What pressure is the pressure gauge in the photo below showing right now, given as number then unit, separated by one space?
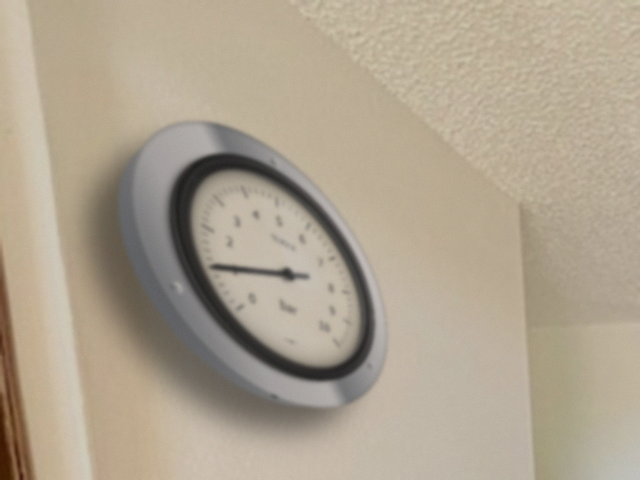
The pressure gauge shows 1 bar
